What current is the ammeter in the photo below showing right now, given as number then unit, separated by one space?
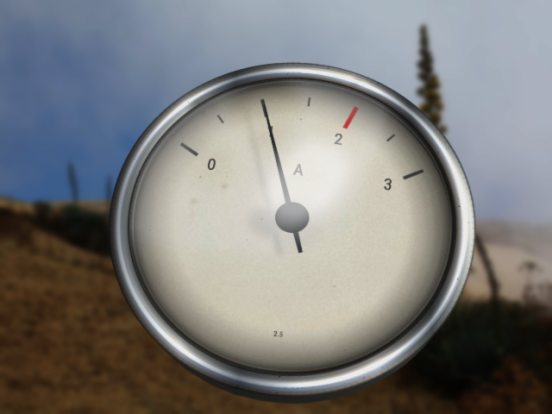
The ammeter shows 1 A
